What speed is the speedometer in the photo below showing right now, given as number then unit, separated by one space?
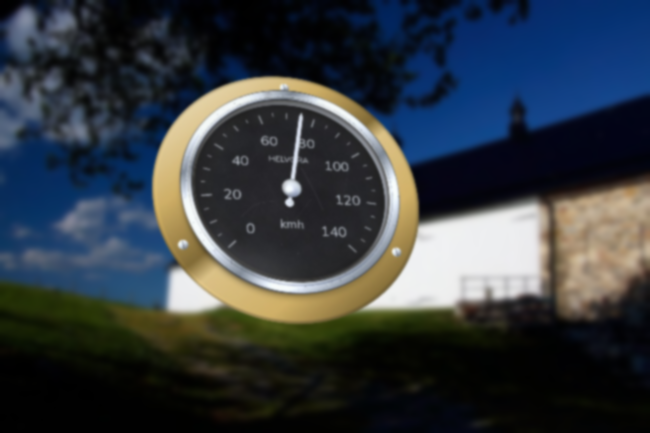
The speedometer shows 75 km/h
